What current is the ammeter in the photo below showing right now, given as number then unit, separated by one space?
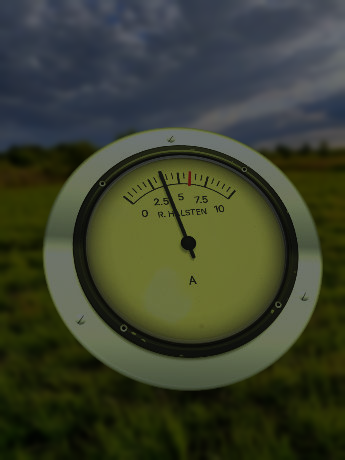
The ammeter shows 3.5 A
